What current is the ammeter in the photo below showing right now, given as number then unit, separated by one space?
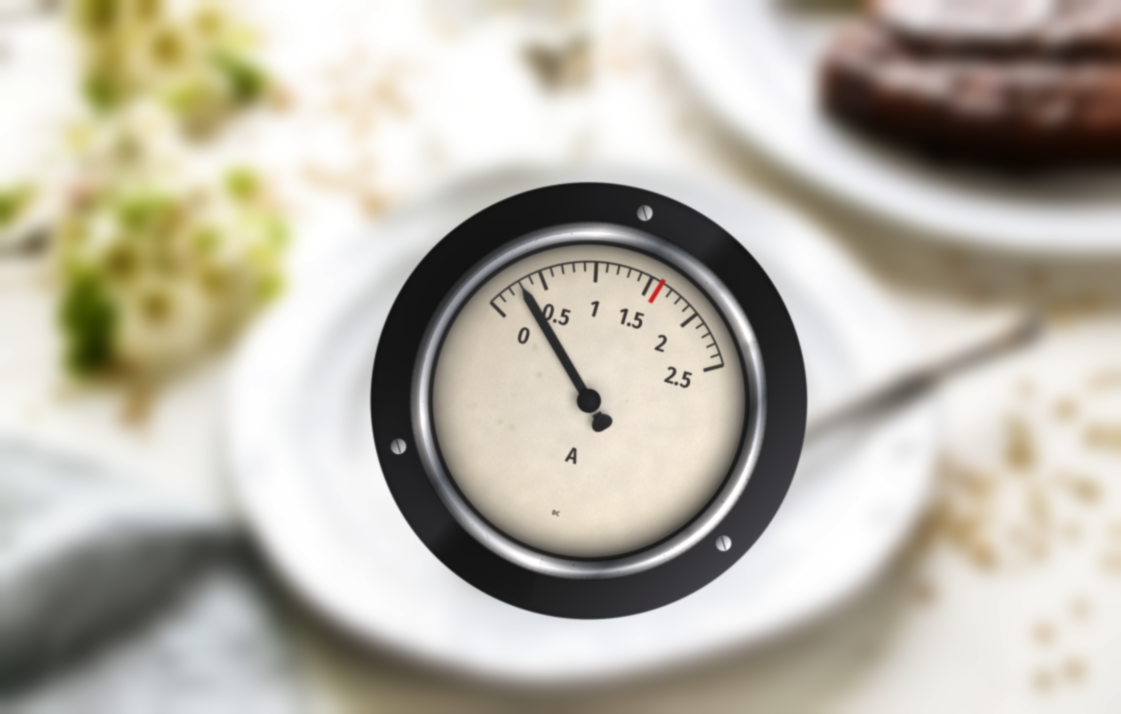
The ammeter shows 0.3 A
